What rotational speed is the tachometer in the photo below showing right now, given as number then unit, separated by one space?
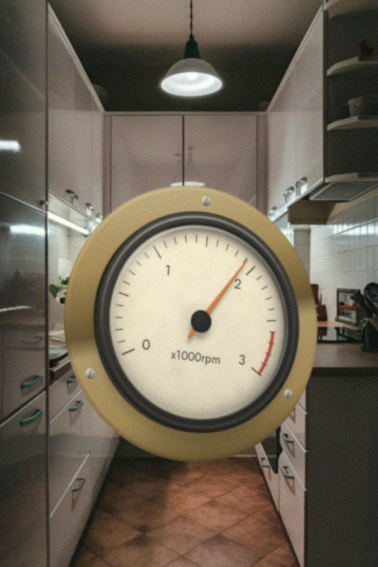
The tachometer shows 1900 rpm
